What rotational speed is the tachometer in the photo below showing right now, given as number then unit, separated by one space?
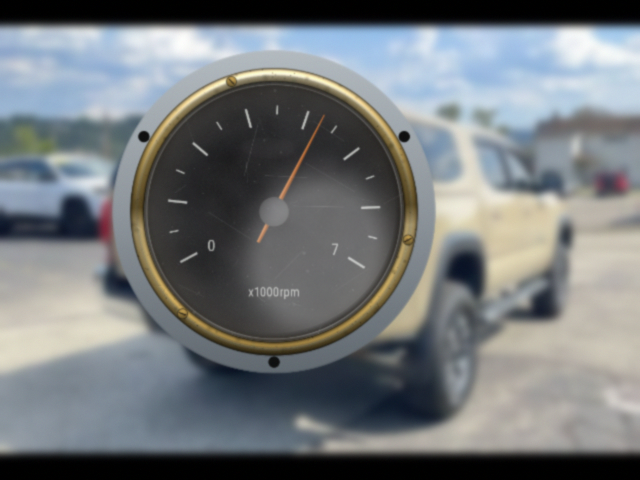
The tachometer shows 4250 rpm
